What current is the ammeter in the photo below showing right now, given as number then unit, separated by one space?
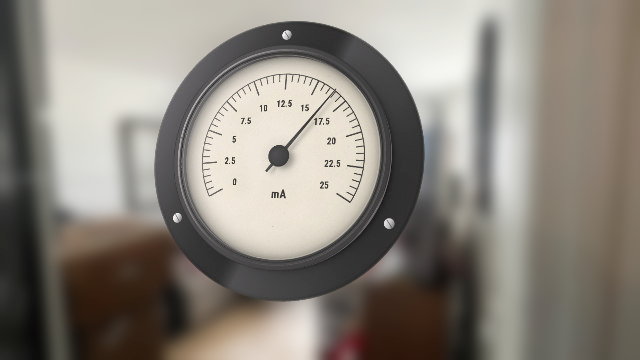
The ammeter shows 16.5 mA
